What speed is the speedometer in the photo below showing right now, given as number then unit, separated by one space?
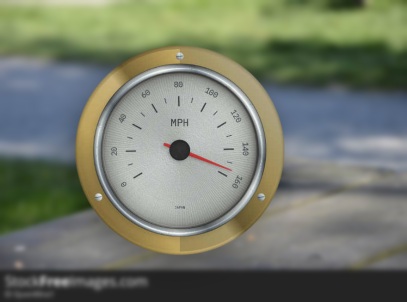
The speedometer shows 155 mph
